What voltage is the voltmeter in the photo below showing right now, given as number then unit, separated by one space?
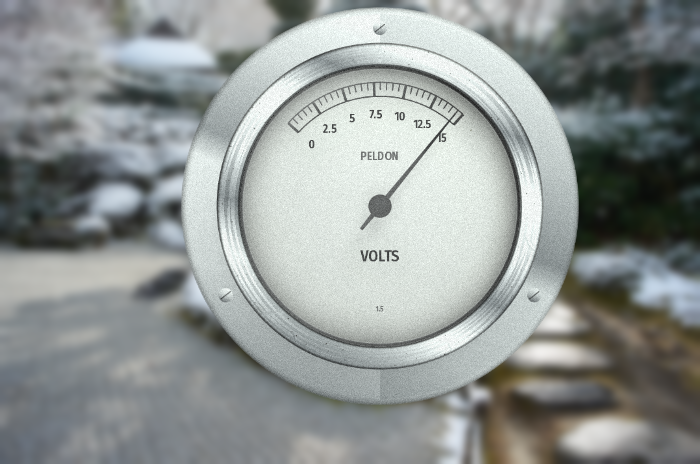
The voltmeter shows 14.5 V
